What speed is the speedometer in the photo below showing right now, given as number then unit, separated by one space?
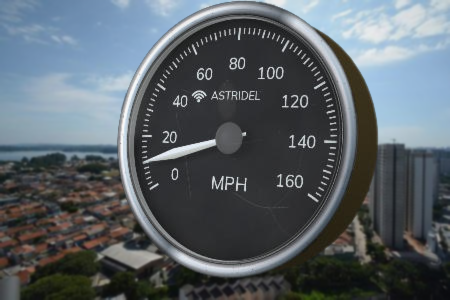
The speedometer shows 10 mph
